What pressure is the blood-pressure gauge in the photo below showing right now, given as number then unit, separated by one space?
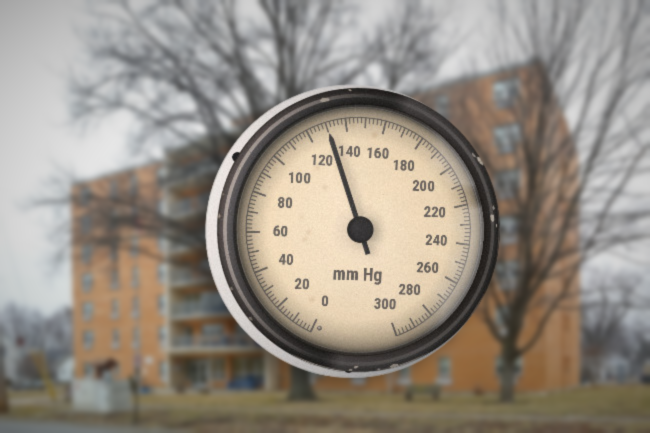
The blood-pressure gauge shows 130 mmHg
